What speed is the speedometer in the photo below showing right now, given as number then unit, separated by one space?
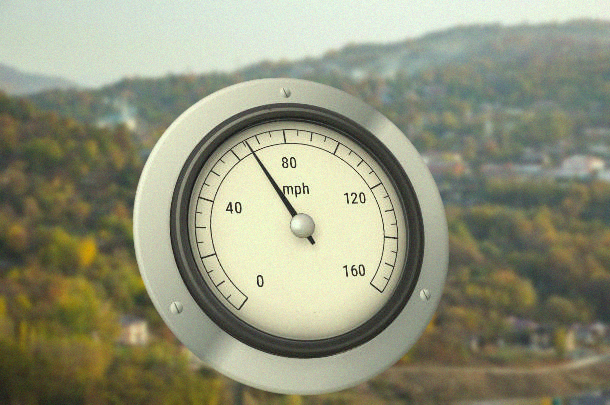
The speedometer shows 65 mph
